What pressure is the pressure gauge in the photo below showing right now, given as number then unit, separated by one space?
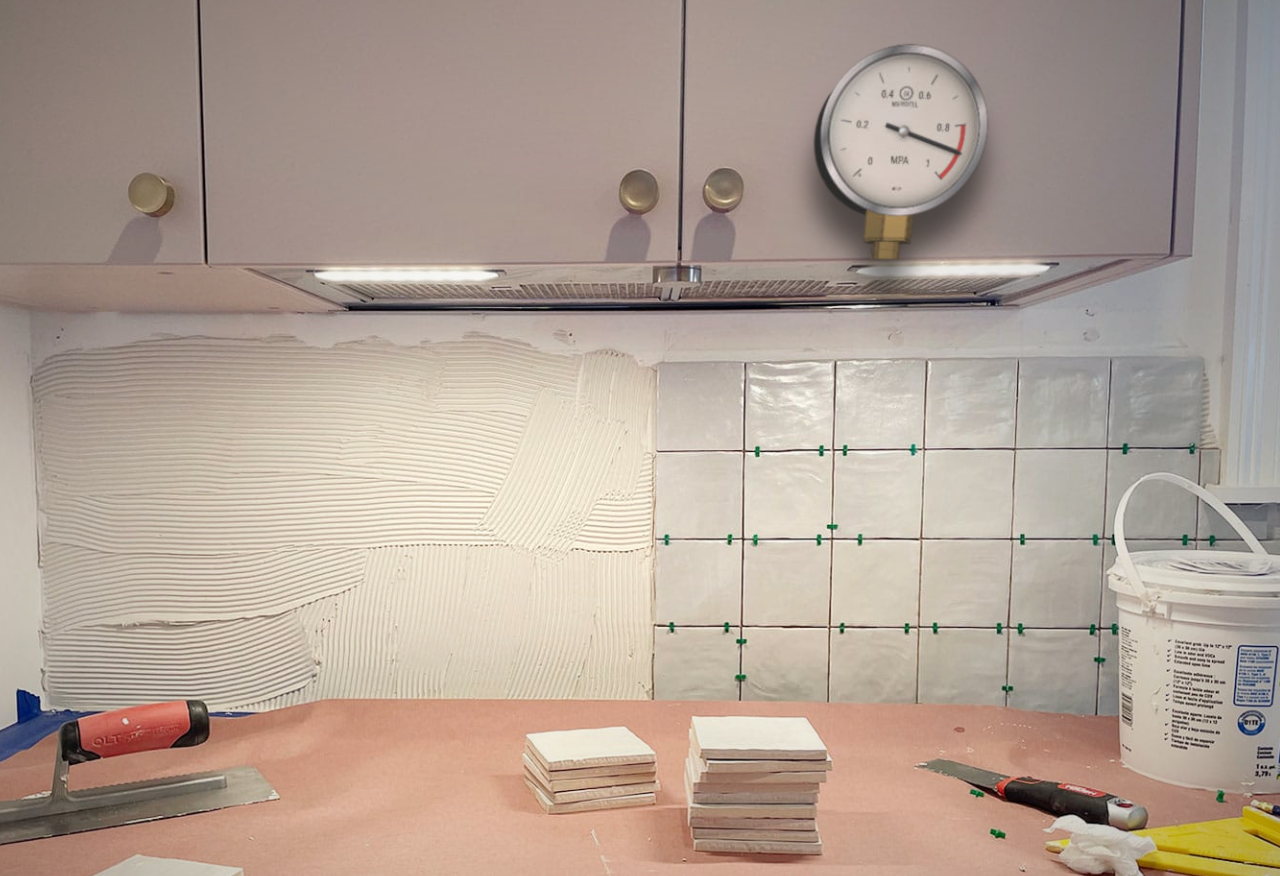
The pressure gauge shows 0.9 MPa
